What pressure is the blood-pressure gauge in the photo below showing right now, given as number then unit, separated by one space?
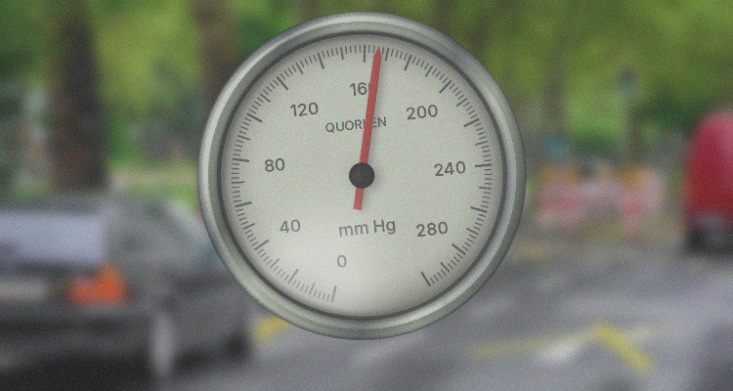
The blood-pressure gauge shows 166 mmHg
